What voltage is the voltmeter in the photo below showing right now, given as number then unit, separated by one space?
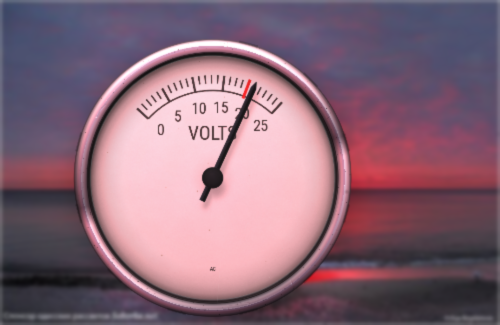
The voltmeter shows 20 V
